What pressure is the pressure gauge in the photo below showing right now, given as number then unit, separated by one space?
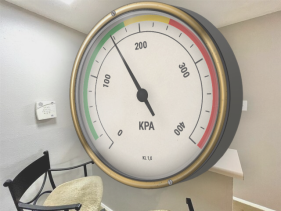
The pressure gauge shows 160 kPa
